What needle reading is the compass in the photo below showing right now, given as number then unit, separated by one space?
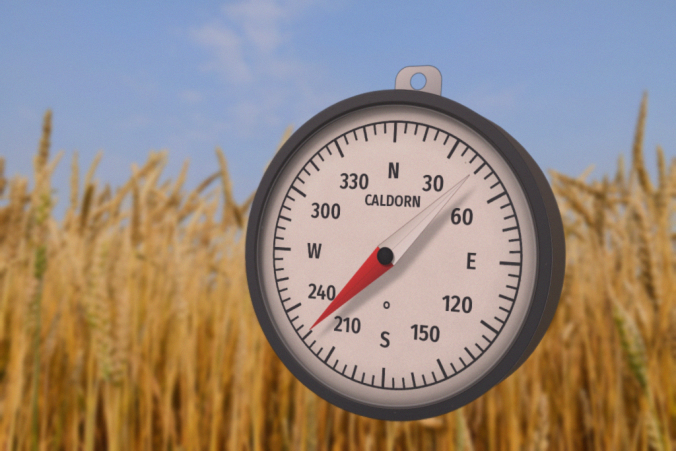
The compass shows 225 °
